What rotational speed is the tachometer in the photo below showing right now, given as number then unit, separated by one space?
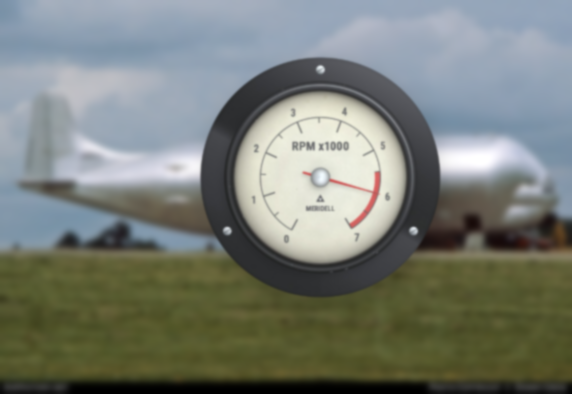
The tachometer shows 6000 rpm
